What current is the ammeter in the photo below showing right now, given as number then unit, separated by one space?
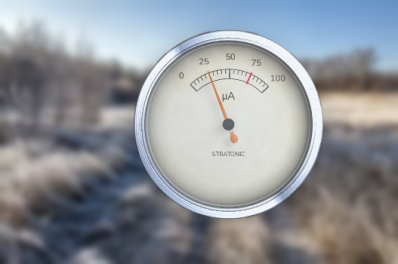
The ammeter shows 25 µA
